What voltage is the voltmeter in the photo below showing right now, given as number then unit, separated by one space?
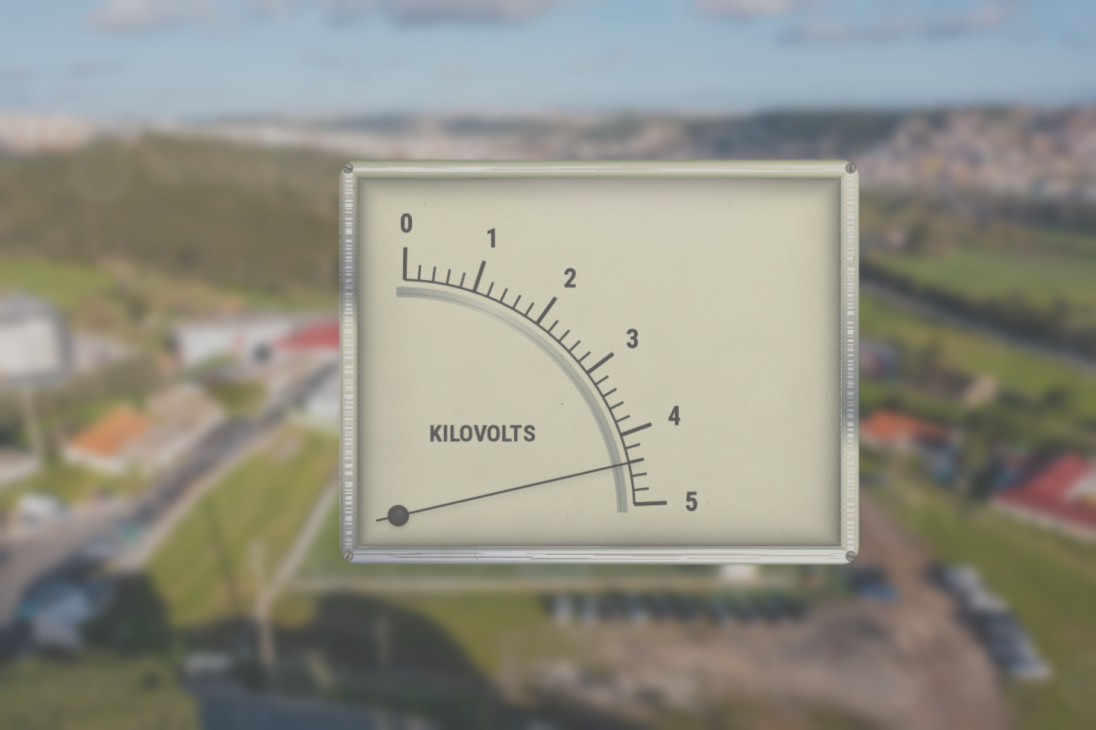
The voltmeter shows 4.4 kV
